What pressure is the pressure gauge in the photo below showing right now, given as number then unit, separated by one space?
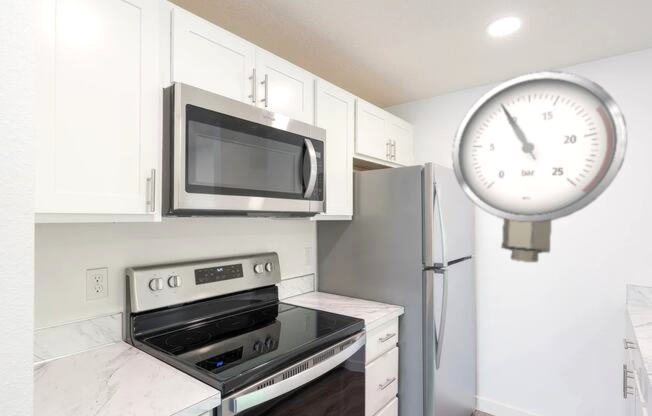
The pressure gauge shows 10 bar
